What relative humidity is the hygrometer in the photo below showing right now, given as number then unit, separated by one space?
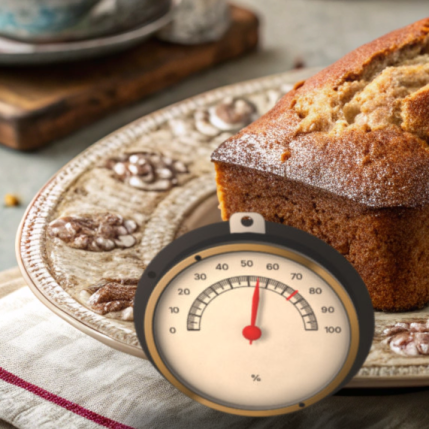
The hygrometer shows 55 %
